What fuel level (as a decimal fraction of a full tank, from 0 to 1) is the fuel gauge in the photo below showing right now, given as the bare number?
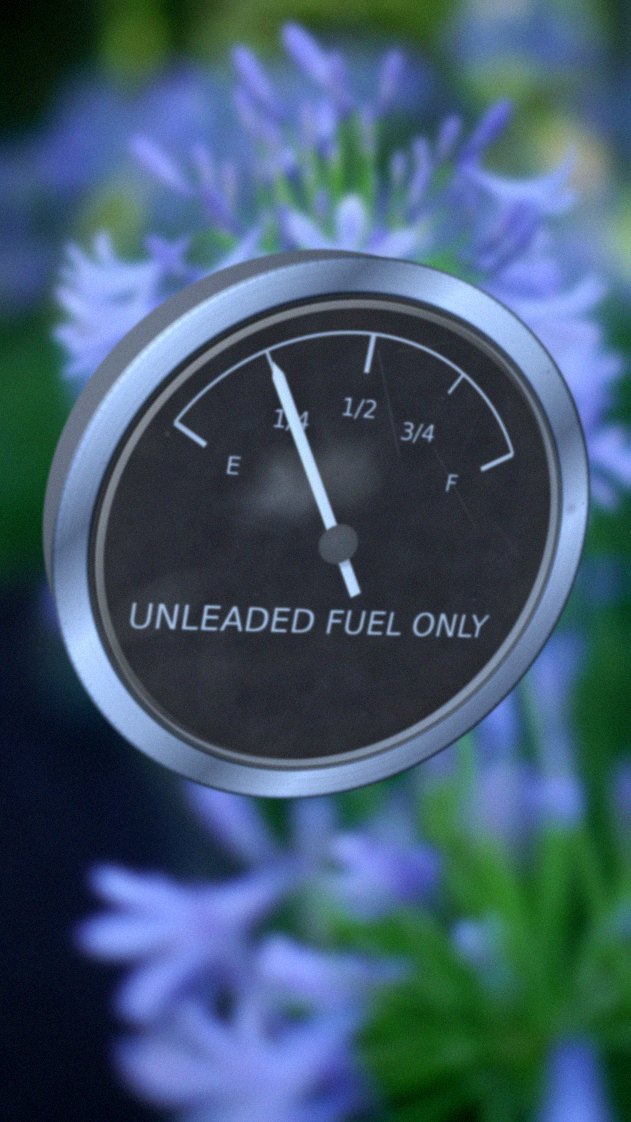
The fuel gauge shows 0.25
